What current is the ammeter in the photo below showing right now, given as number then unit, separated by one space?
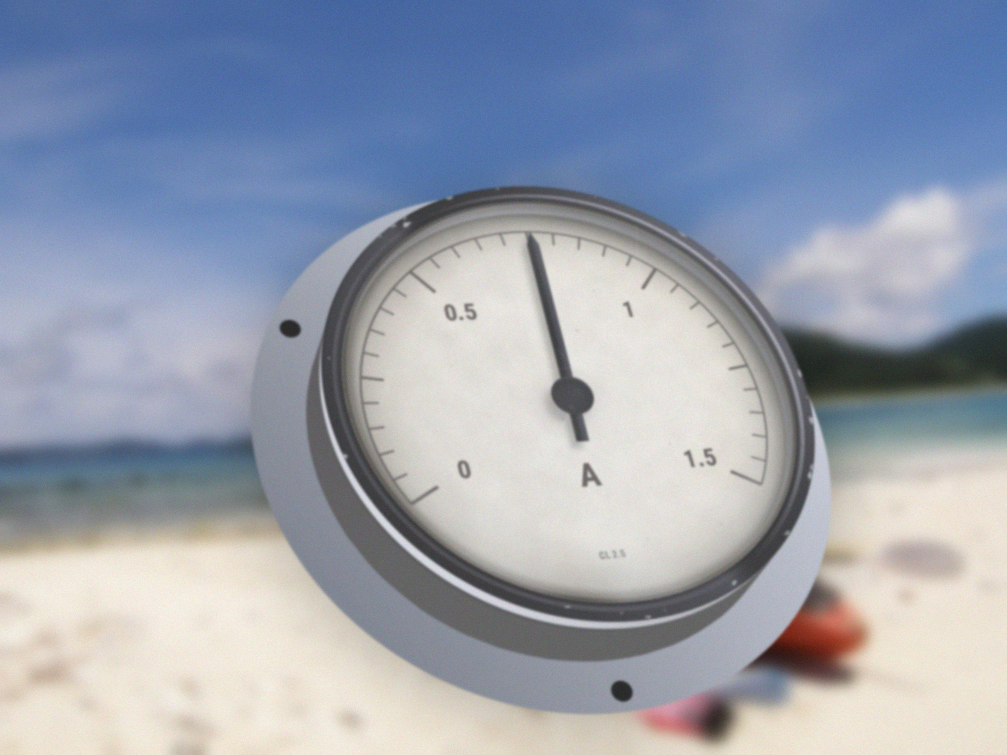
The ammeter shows 0.75 A
